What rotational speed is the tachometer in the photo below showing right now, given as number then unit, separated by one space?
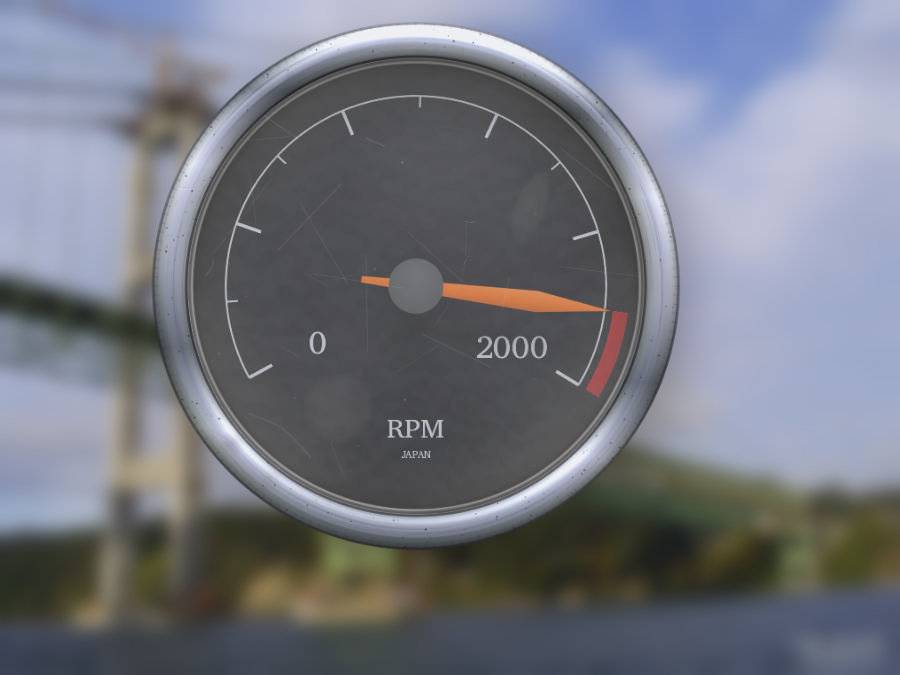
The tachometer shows 1800 rpm
